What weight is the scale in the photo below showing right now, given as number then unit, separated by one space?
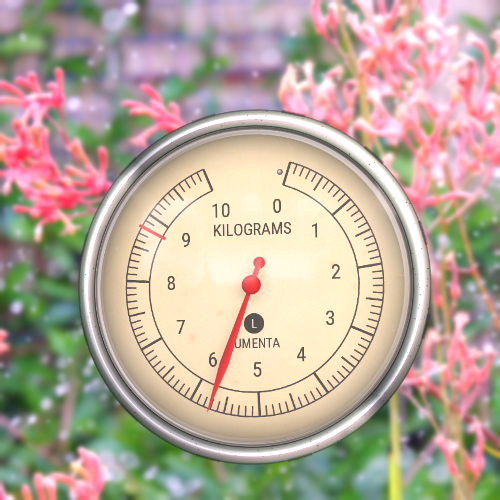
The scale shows 5.7 kg
